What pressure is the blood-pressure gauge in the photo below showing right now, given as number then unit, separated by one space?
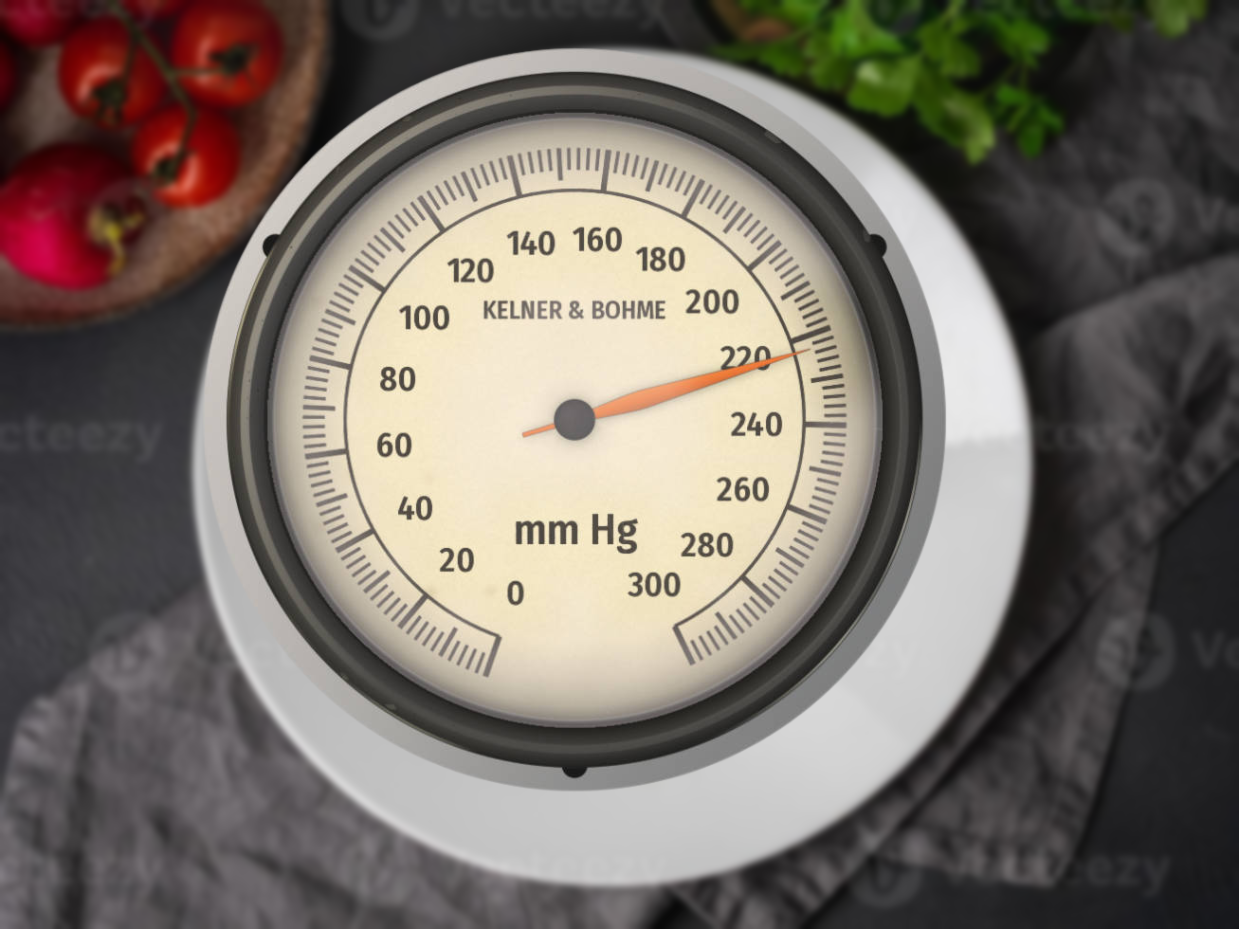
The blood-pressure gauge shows 223 mmHg
